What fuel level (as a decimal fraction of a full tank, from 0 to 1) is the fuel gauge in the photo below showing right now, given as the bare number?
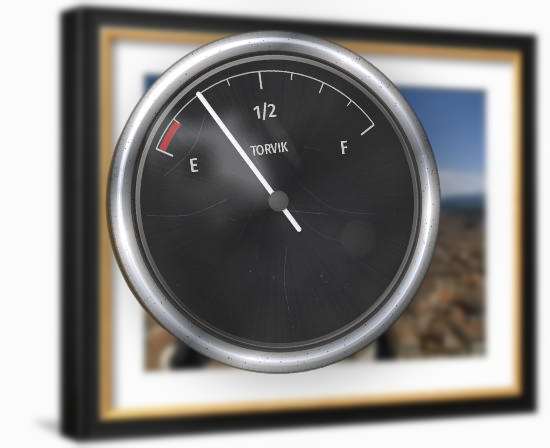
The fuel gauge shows 0.25
